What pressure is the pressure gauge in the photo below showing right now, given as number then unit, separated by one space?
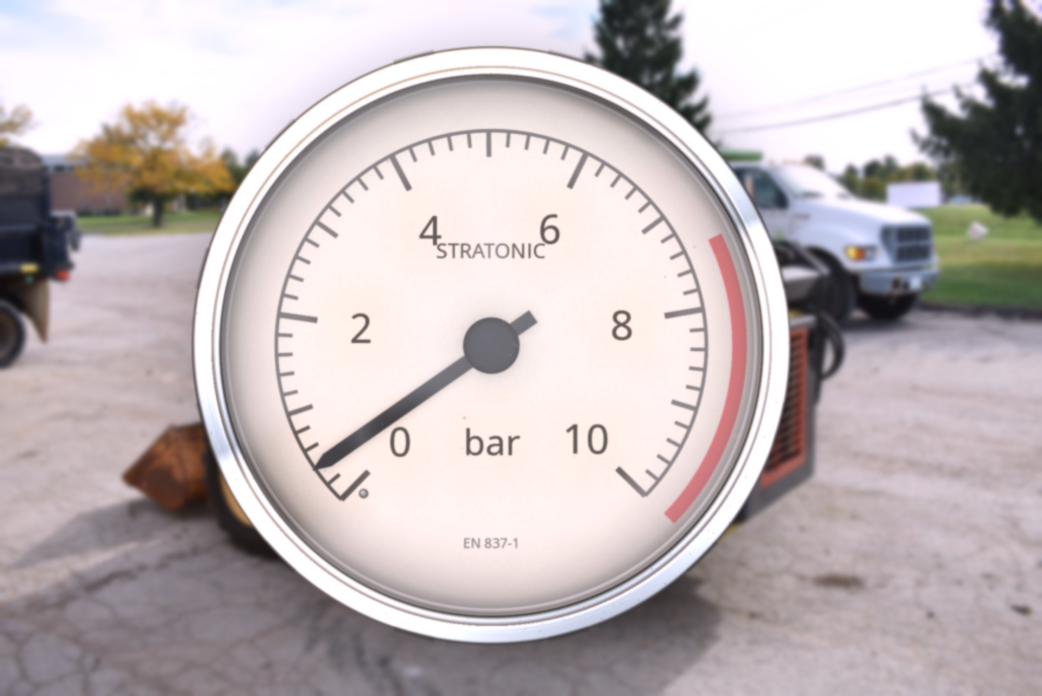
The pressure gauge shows 0.4 bar
